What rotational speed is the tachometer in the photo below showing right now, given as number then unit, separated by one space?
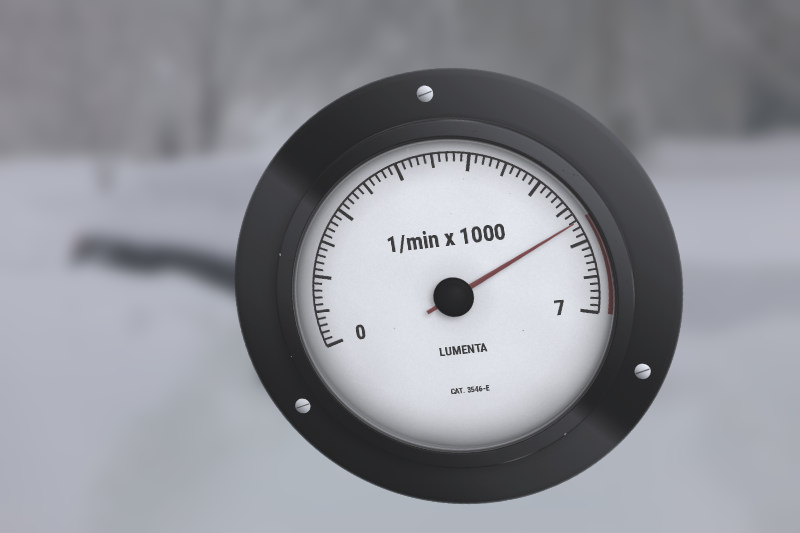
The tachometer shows 5700 rpm
